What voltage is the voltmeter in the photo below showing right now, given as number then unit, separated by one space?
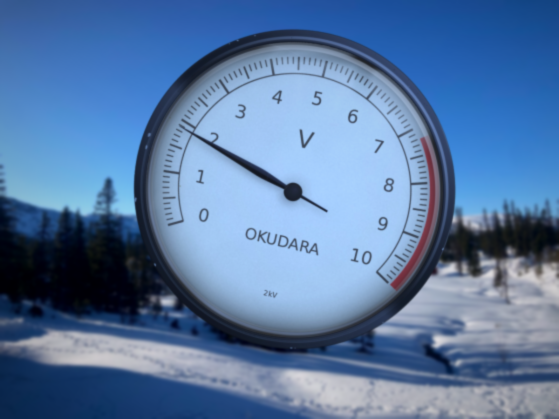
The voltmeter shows 1.9 V
